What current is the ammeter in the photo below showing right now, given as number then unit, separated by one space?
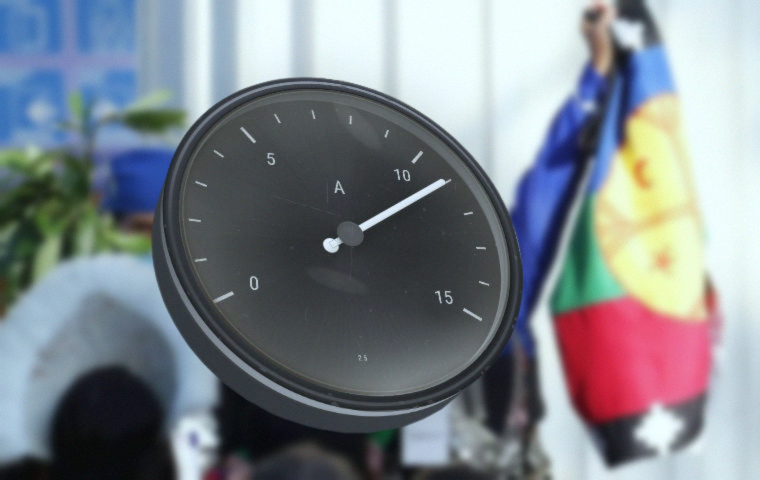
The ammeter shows 11 A
